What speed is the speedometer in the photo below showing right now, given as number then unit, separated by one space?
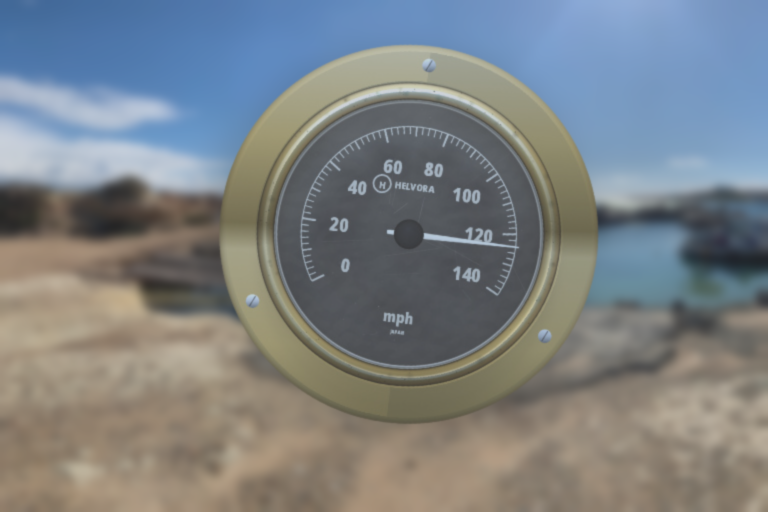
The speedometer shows 124 mph
